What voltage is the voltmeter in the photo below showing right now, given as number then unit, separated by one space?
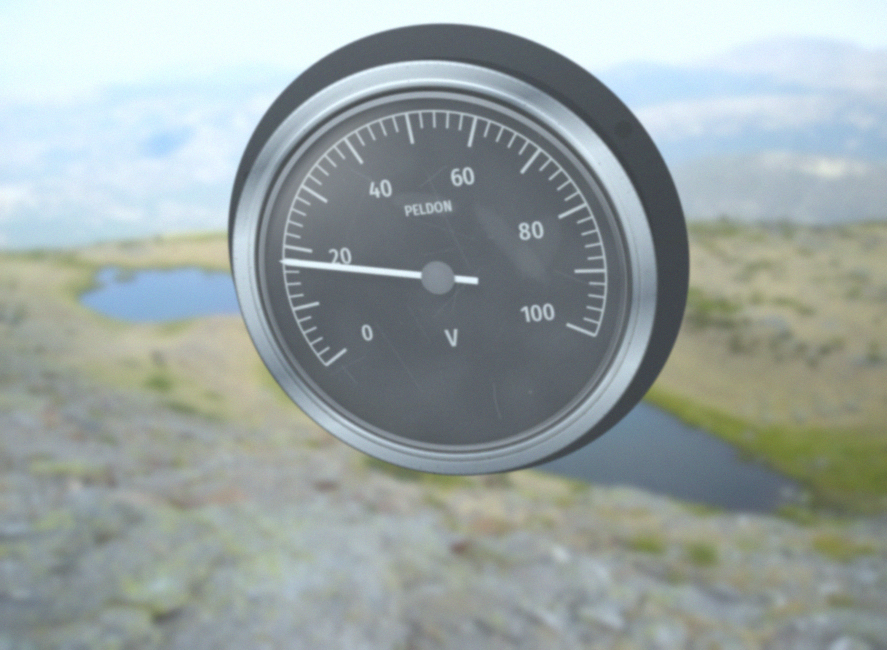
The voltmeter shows 18 V
